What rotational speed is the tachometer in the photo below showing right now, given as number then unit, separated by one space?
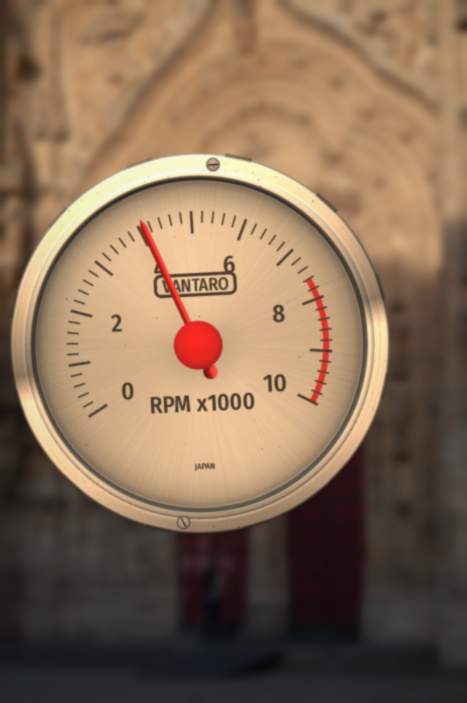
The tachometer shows 4100 rpm
